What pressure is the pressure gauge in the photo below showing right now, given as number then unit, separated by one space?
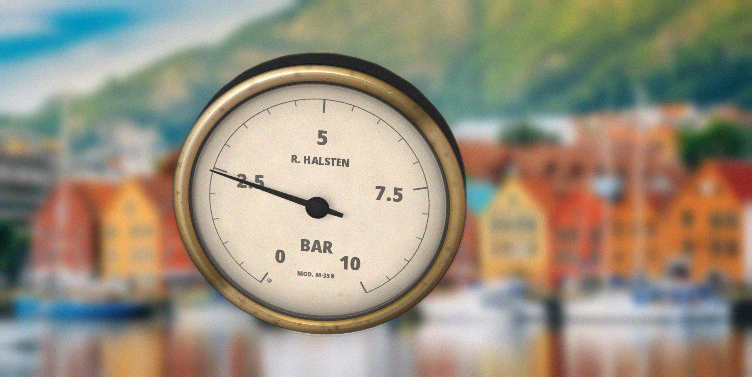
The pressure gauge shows 2.5 bar
